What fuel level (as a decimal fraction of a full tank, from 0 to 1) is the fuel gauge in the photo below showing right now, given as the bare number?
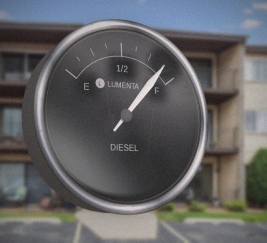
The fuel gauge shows 0.875
